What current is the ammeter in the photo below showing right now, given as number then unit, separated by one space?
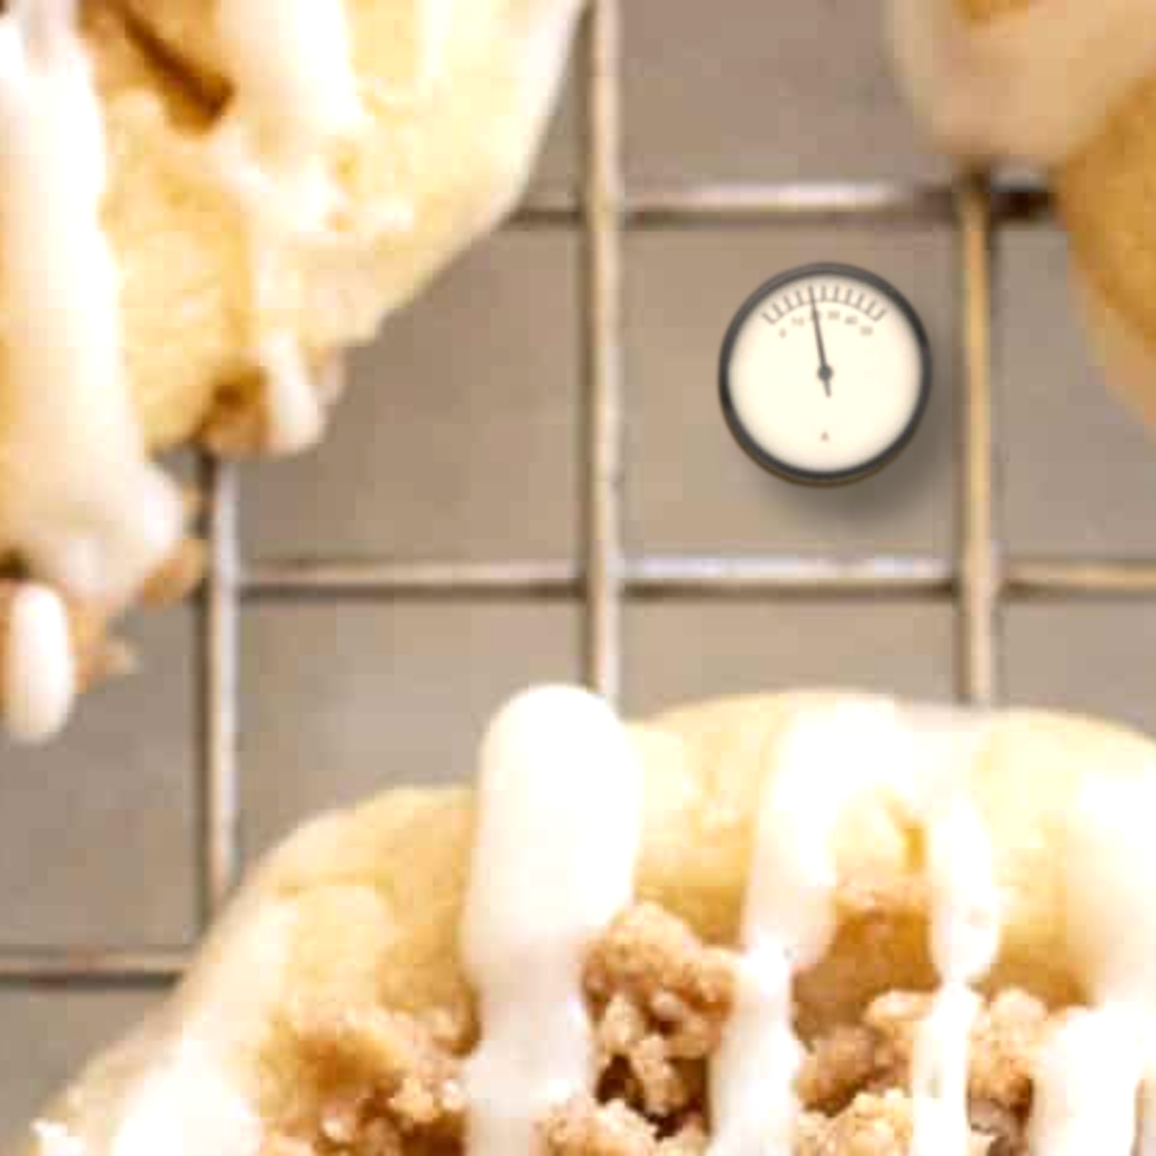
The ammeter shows 20 A
